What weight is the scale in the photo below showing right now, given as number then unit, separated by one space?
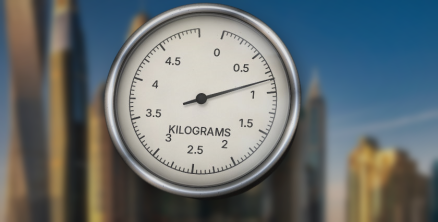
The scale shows 0.85 kg
